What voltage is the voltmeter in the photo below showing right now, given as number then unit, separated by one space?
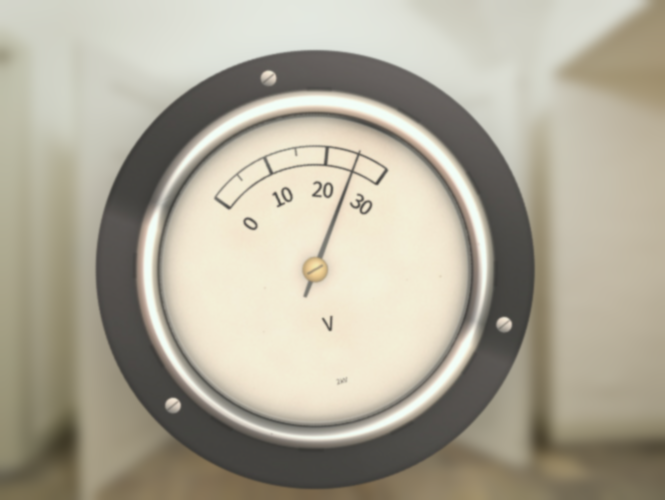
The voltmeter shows 25 V
